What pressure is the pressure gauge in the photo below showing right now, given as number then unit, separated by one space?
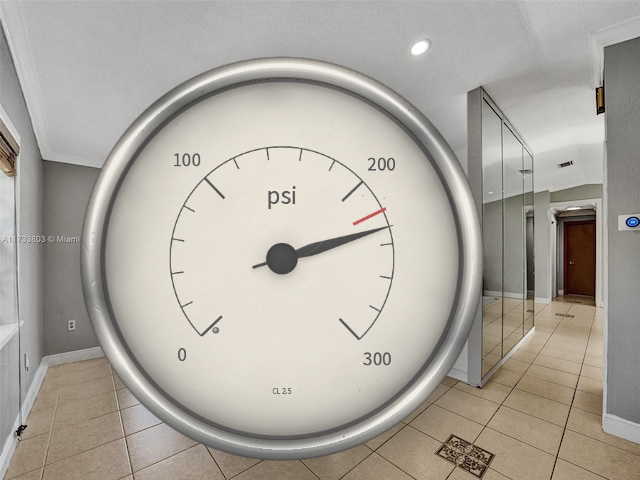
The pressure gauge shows 230 psi
